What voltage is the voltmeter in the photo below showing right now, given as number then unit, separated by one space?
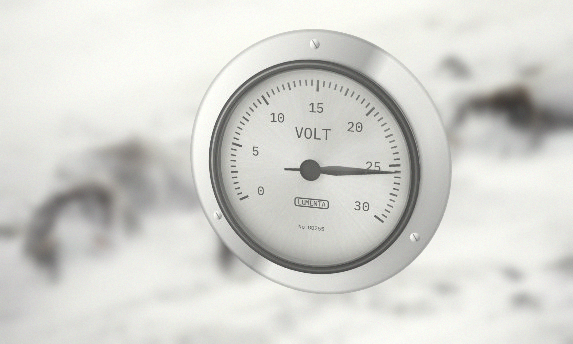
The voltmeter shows 25.5 V
